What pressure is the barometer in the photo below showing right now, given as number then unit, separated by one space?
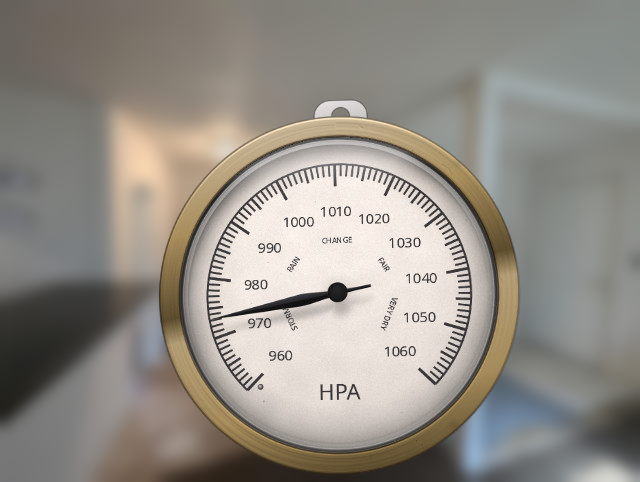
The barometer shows 973 hPa
